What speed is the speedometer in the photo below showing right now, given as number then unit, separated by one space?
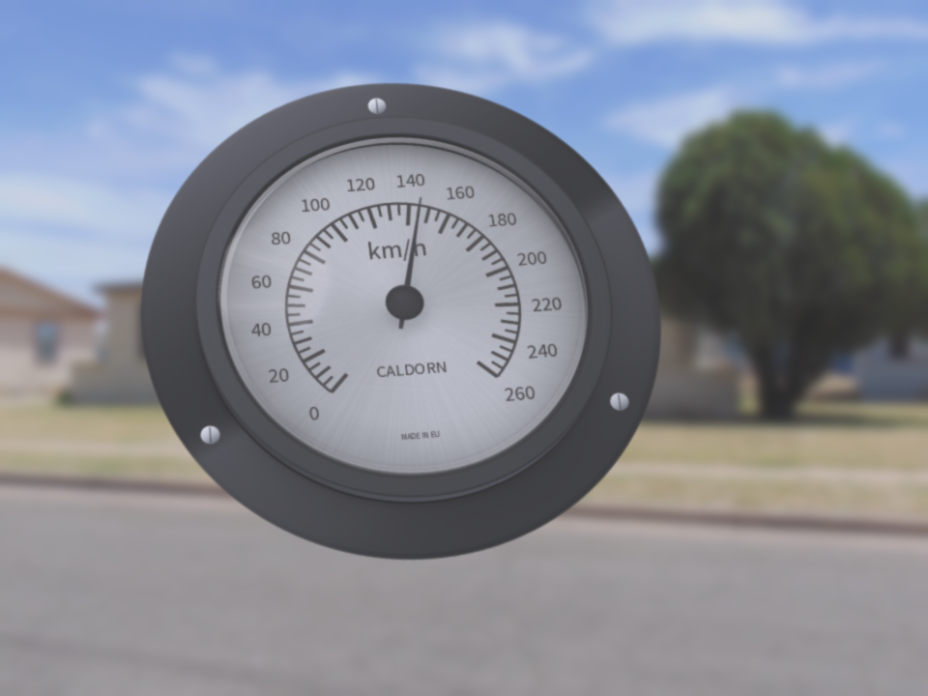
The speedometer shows 145 km/h
